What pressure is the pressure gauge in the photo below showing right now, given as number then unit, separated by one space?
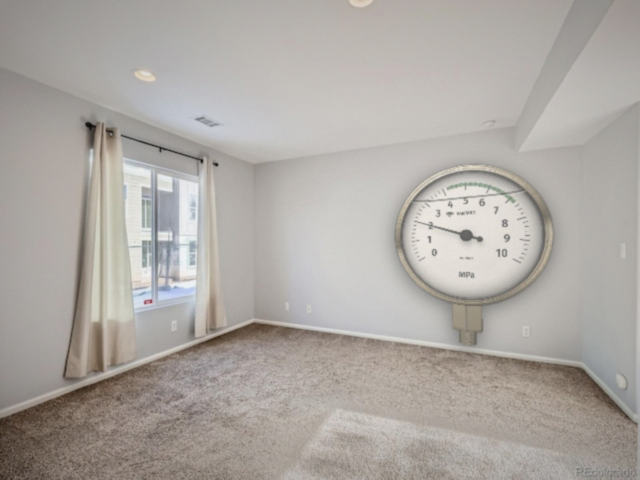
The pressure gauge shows 2 MPa
